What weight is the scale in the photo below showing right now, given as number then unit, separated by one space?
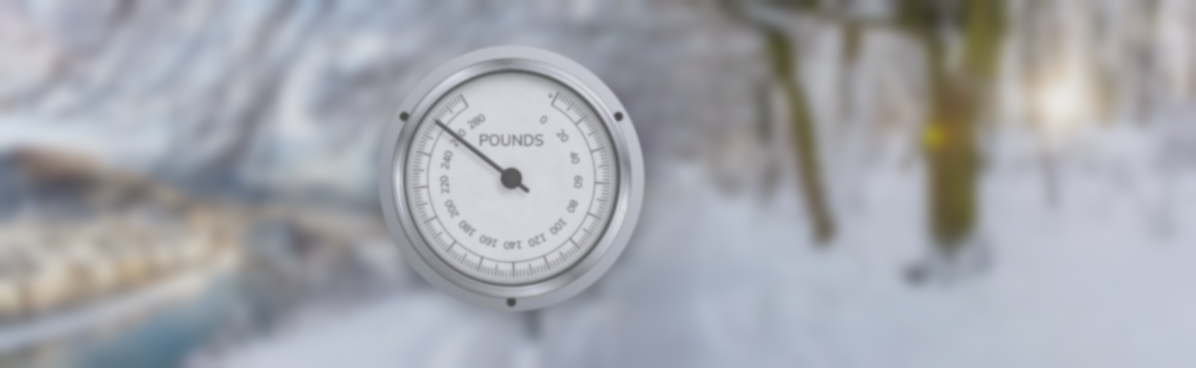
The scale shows 260 lb
